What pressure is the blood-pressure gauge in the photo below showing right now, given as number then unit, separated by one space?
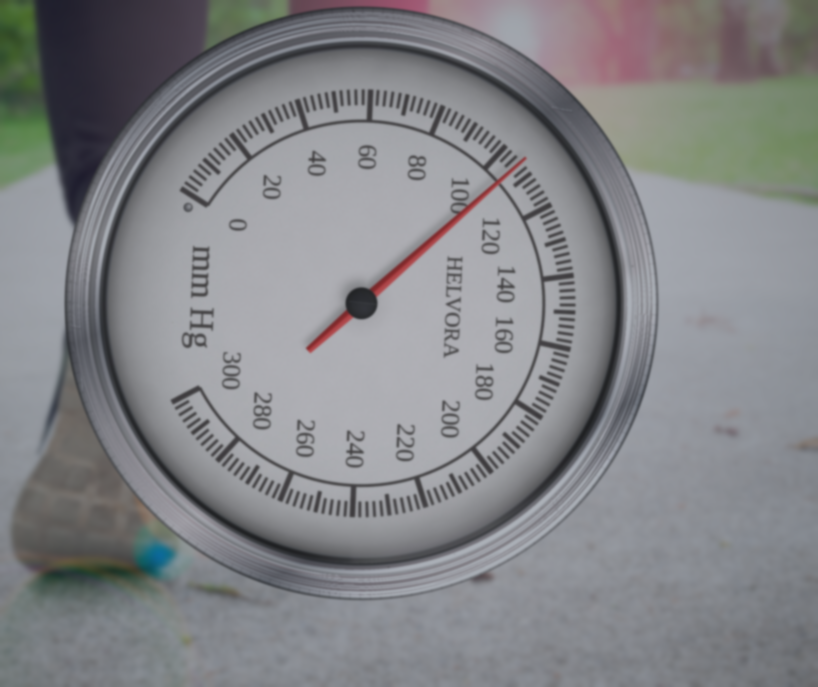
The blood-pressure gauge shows 106 mmHg
